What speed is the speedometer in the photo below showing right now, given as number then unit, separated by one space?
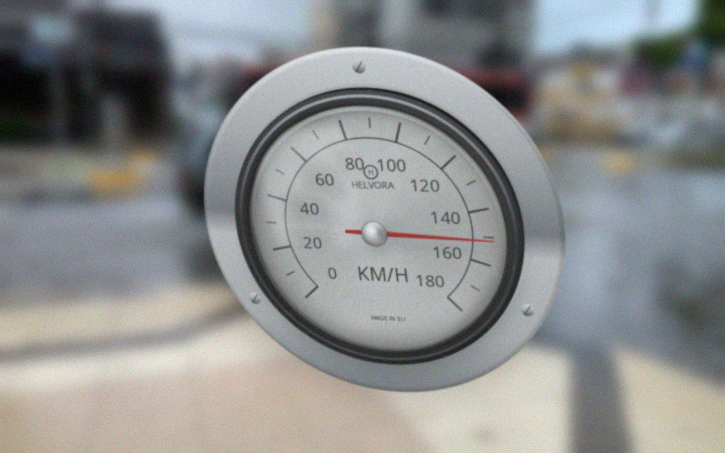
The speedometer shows 150 km/h
